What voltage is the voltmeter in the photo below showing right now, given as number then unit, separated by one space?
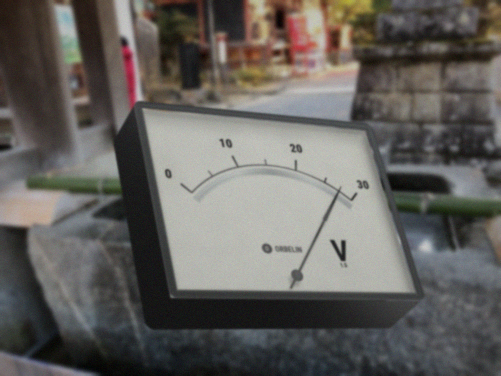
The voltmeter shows 27.5 V
